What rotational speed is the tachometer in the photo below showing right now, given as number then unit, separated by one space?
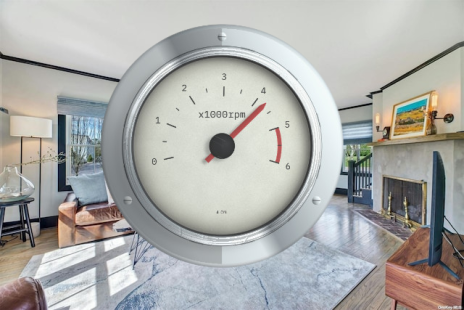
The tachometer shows 4250 rpm
